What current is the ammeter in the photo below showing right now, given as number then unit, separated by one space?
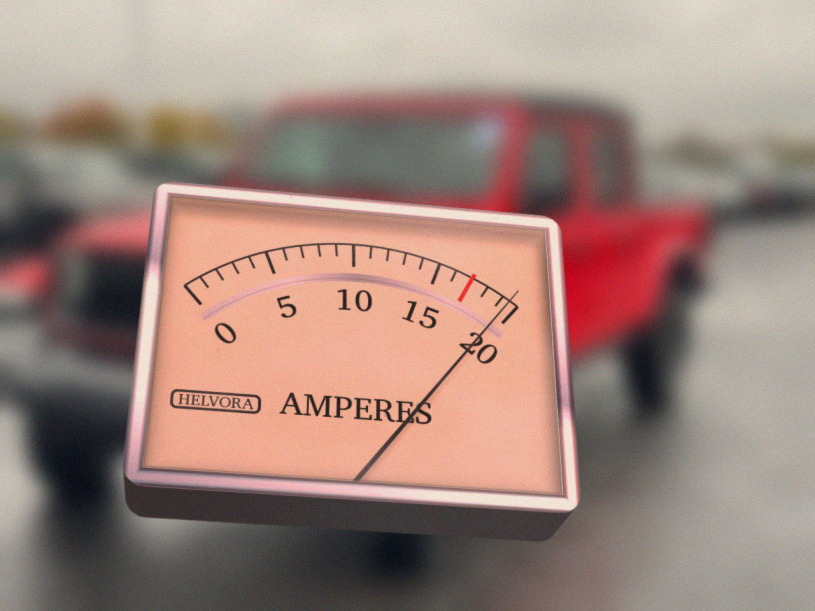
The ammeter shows 19.5 A
